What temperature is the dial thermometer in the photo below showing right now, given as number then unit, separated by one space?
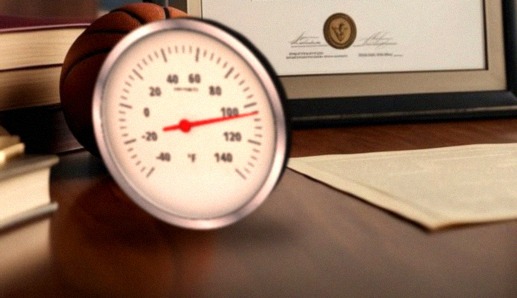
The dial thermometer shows 104 °F
